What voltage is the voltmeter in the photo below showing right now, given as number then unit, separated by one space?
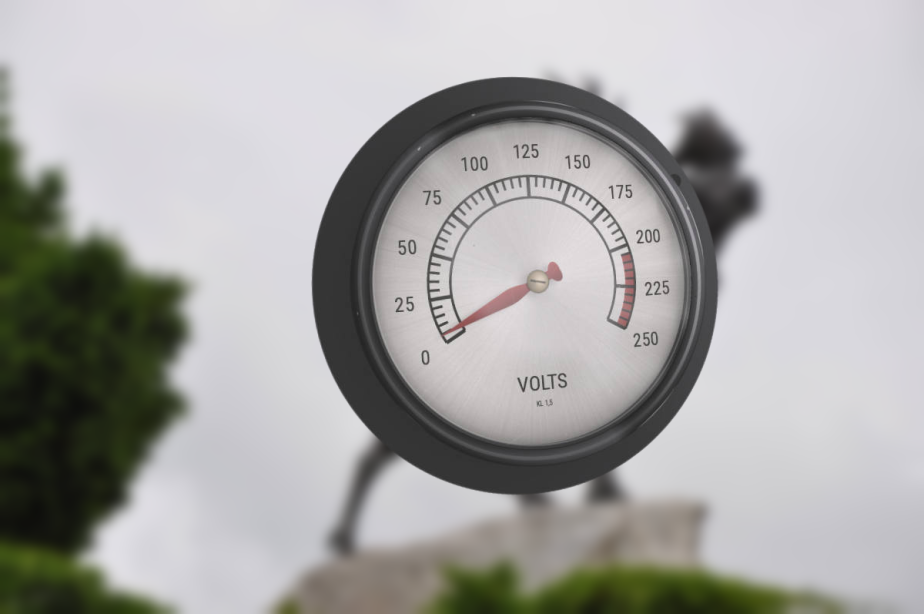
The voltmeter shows 5 V
